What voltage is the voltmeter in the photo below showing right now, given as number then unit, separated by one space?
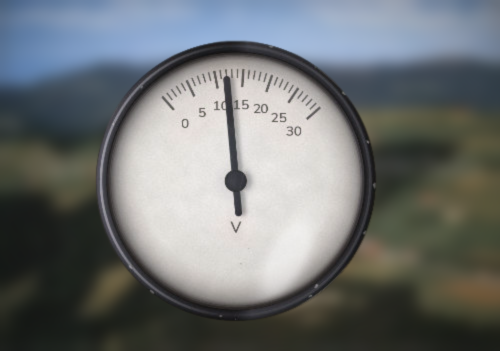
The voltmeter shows 12 V
